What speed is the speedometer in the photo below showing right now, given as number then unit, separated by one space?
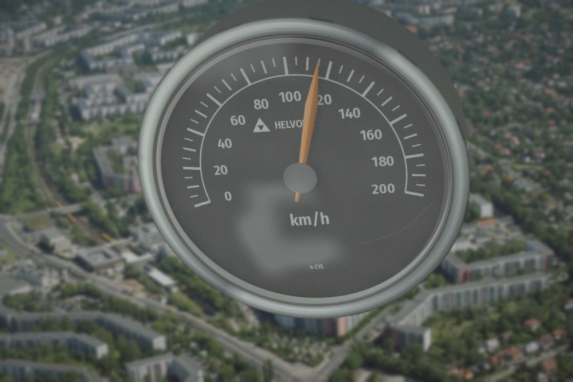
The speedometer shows 115 km/h
